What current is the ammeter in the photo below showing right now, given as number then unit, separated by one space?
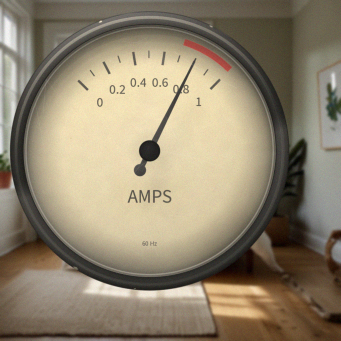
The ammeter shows 0.8 A
